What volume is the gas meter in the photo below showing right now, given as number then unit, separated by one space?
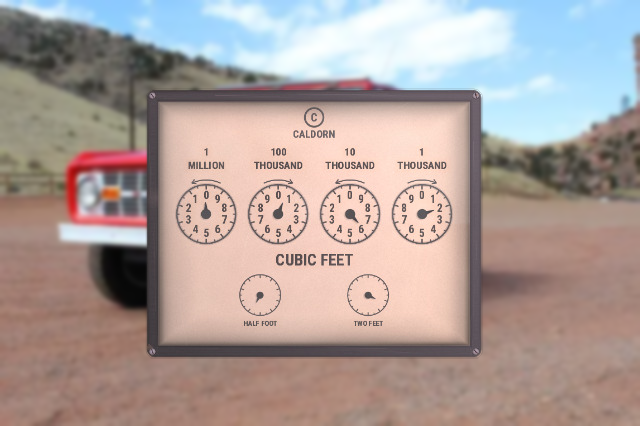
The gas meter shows 6200 ft³
